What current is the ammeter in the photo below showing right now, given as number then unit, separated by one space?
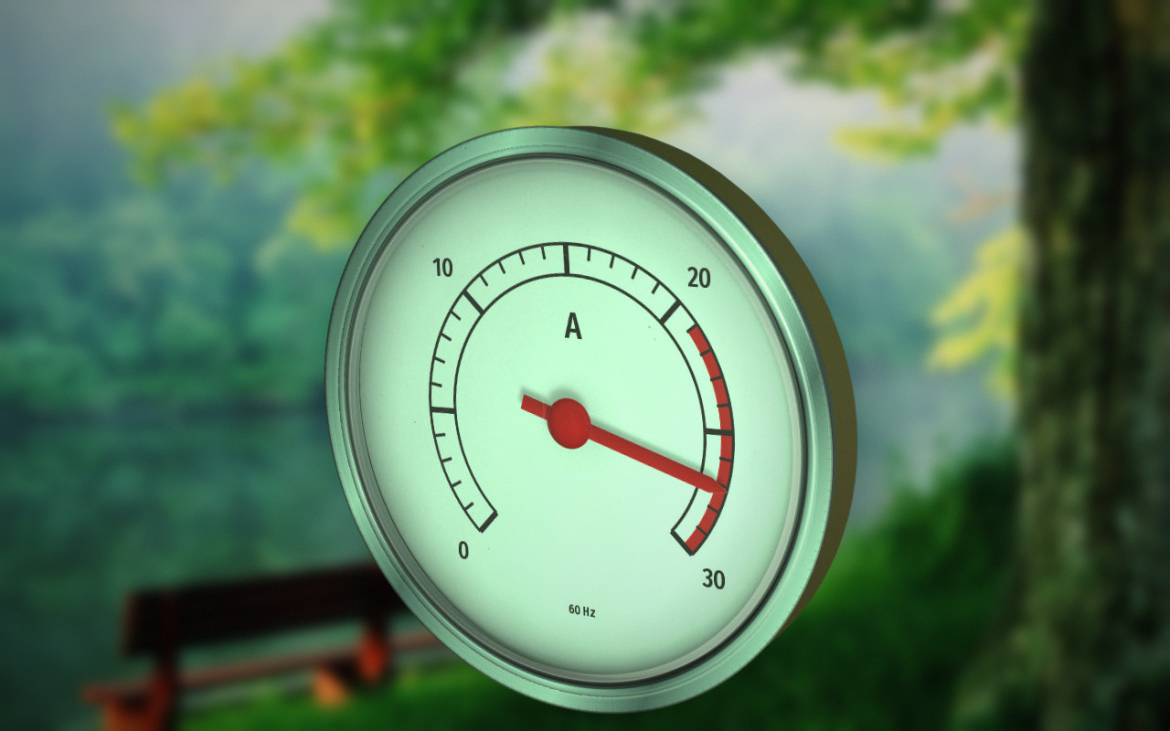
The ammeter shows 27 A
